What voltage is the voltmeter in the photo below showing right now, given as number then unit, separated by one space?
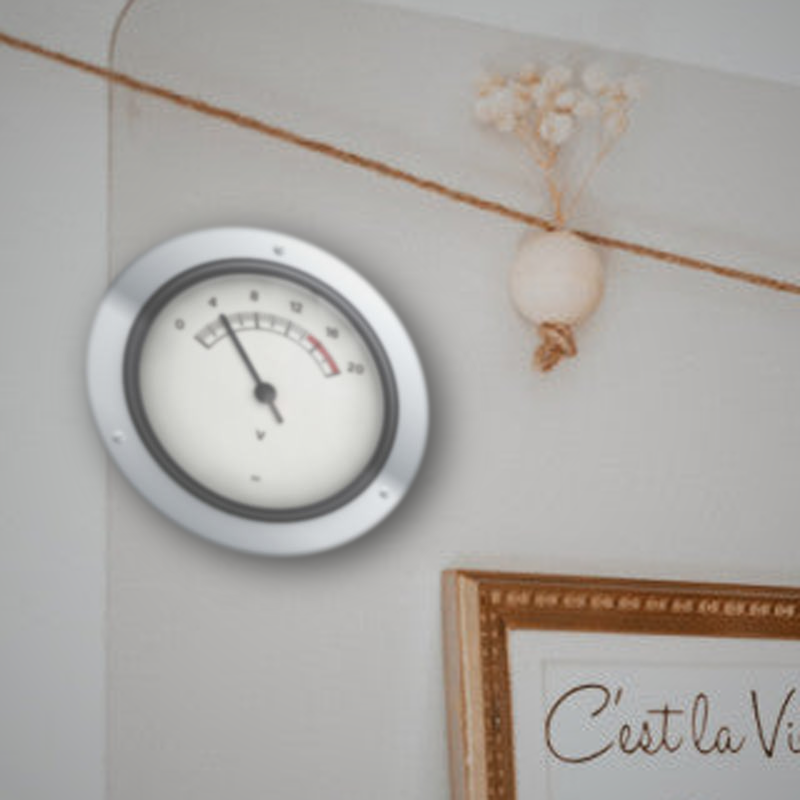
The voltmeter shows 4 V
